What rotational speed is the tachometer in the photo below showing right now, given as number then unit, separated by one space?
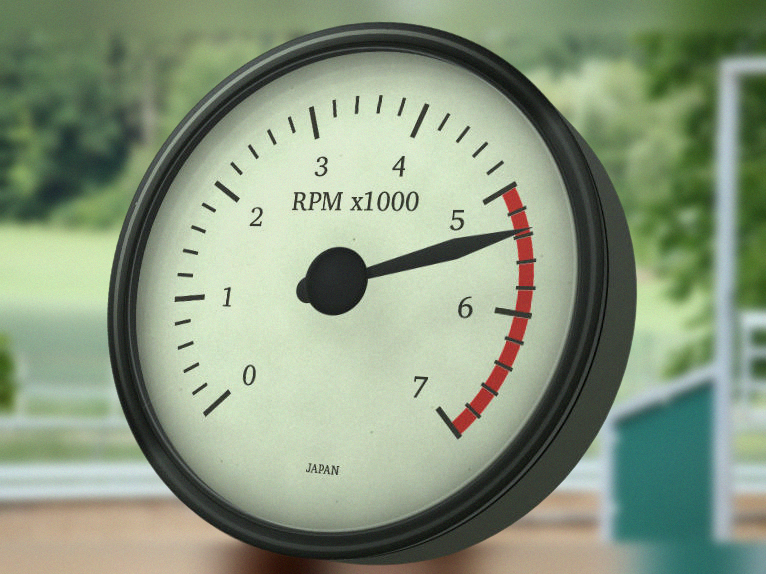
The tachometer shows 5400 rpm
